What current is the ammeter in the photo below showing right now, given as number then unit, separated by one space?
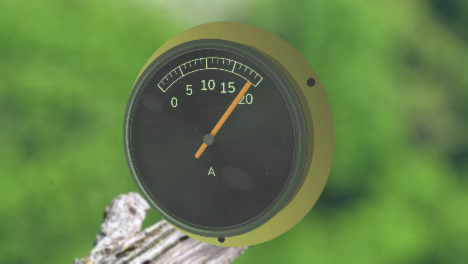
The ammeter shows 19 A
